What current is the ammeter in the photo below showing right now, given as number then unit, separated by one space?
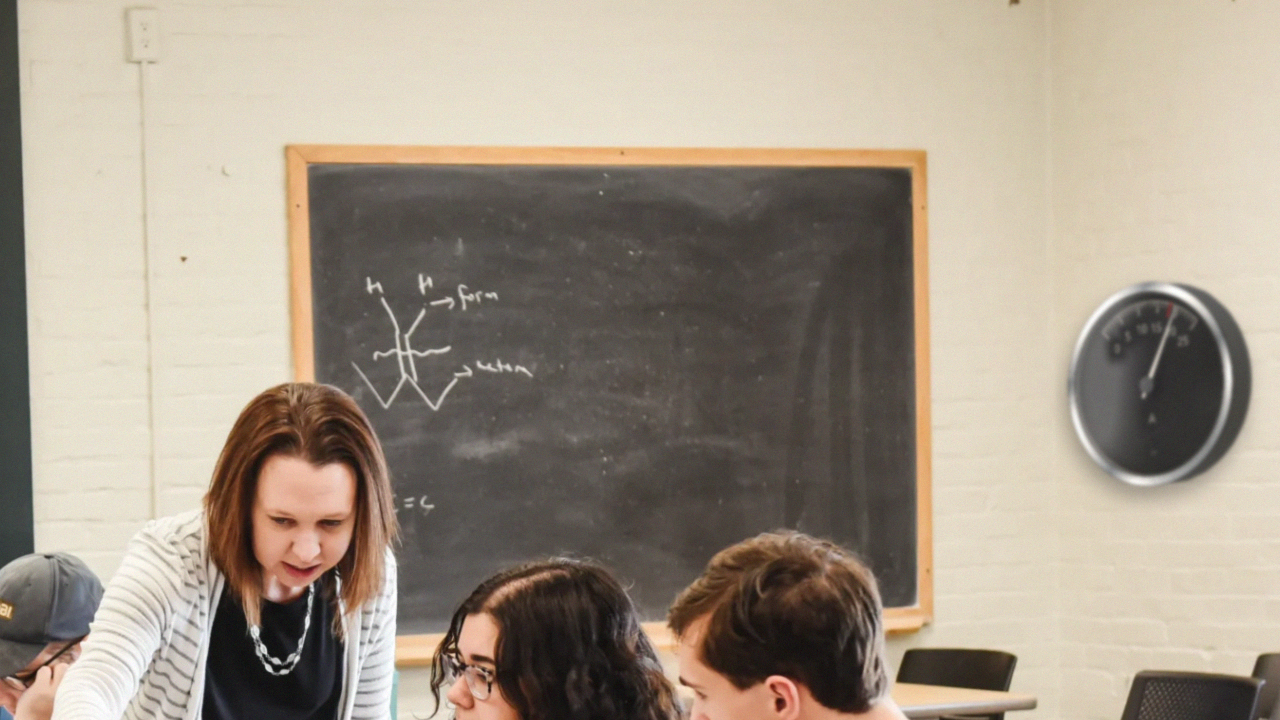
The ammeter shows 20 A
